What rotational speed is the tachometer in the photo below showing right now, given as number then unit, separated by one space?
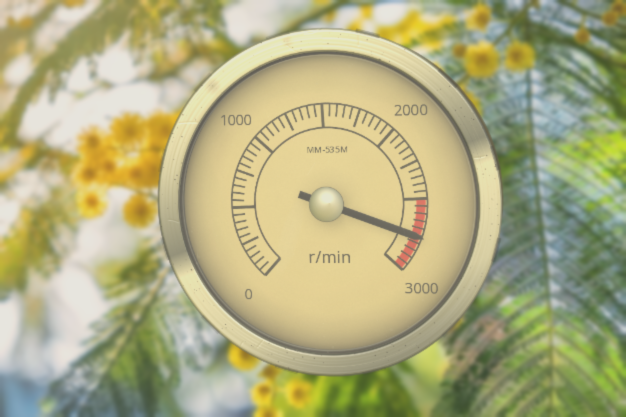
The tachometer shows 2750 rpm
